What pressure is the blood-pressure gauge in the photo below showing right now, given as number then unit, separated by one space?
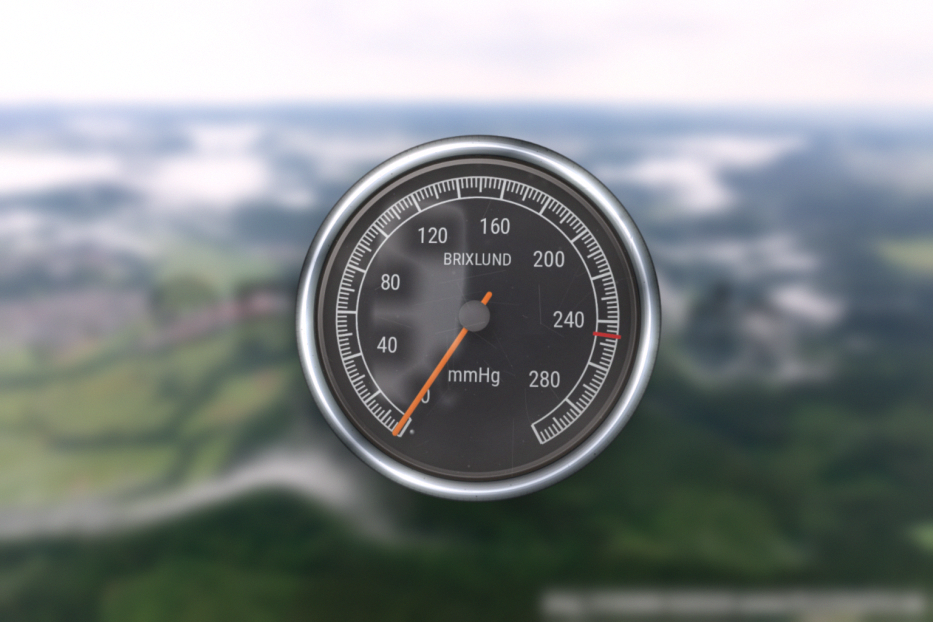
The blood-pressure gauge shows 2 mmHg
